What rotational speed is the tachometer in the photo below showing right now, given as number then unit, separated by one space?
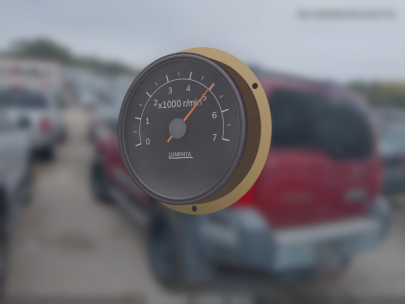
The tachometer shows 5000 rpm
